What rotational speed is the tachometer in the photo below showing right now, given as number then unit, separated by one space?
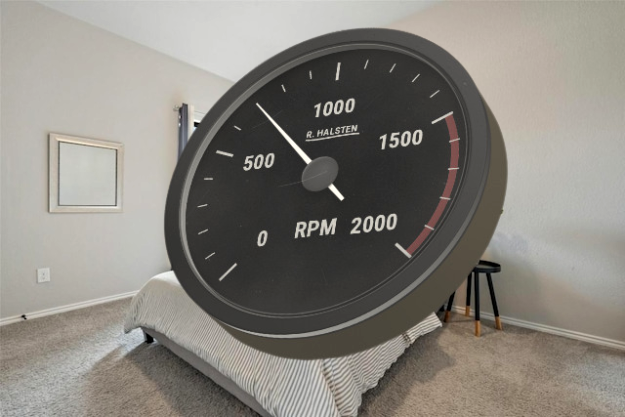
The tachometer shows 700 rpm
